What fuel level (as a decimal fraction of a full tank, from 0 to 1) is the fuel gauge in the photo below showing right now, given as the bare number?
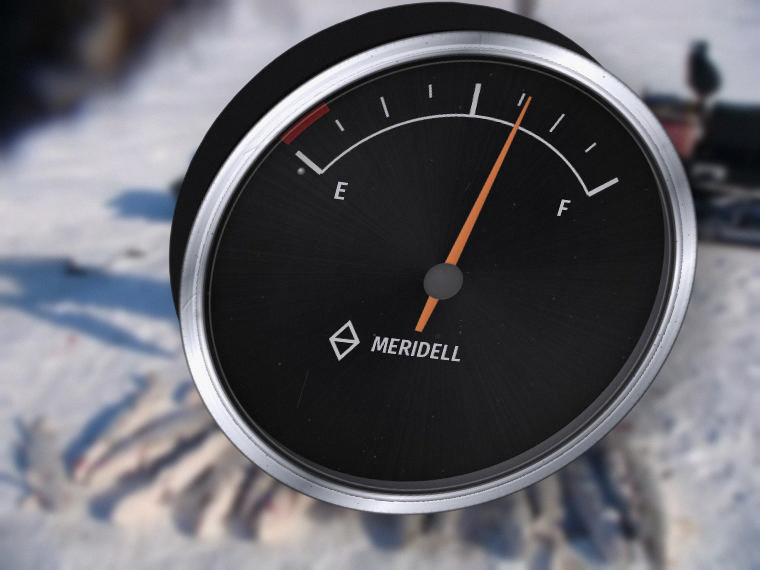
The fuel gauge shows 0.625
